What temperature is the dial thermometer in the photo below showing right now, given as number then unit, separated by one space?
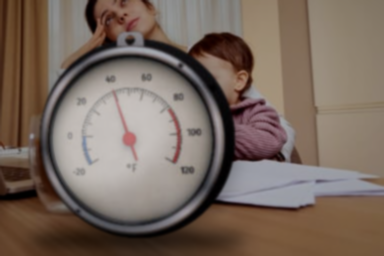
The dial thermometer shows 40 °F
